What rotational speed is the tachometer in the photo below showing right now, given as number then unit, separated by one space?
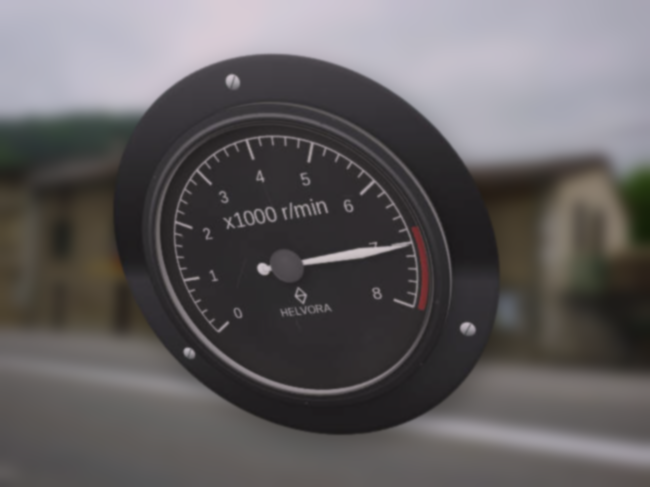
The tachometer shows 7000 rpm
